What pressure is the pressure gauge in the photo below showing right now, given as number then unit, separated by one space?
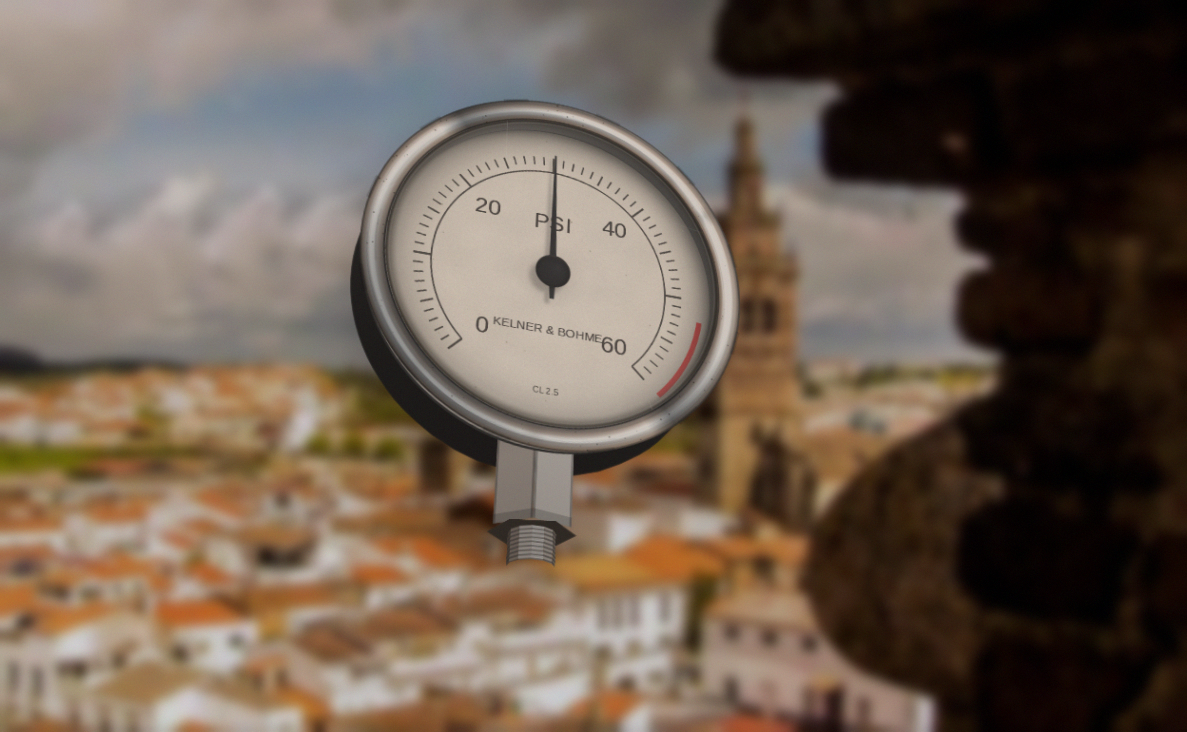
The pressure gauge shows 30 psi
